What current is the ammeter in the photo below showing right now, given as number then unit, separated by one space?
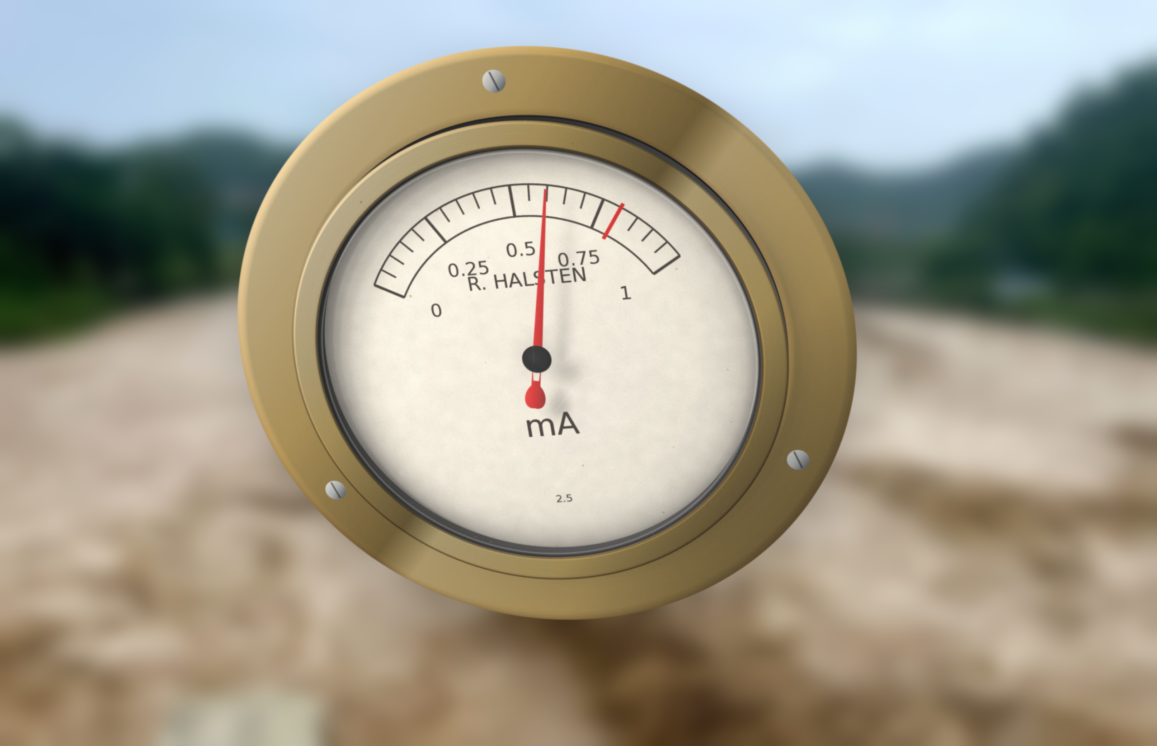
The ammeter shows 0.6 mA
